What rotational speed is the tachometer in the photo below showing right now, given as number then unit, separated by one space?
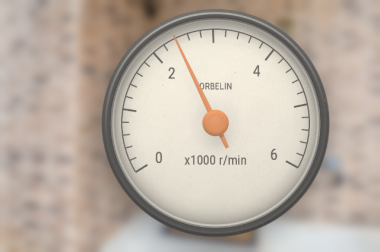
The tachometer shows 2400 rpm
